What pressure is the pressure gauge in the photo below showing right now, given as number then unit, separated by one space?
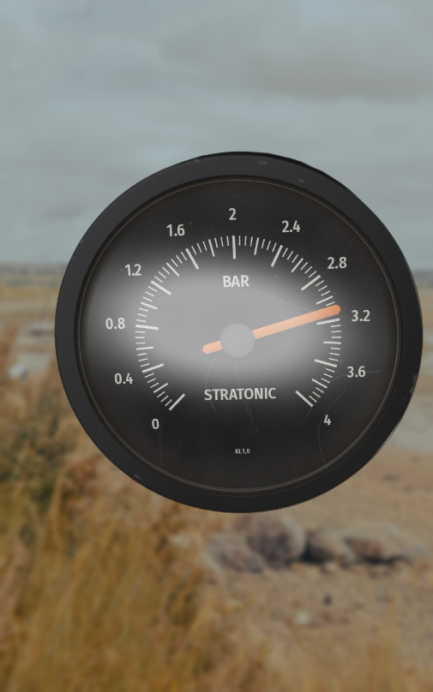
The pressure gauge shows 3.1 bar
